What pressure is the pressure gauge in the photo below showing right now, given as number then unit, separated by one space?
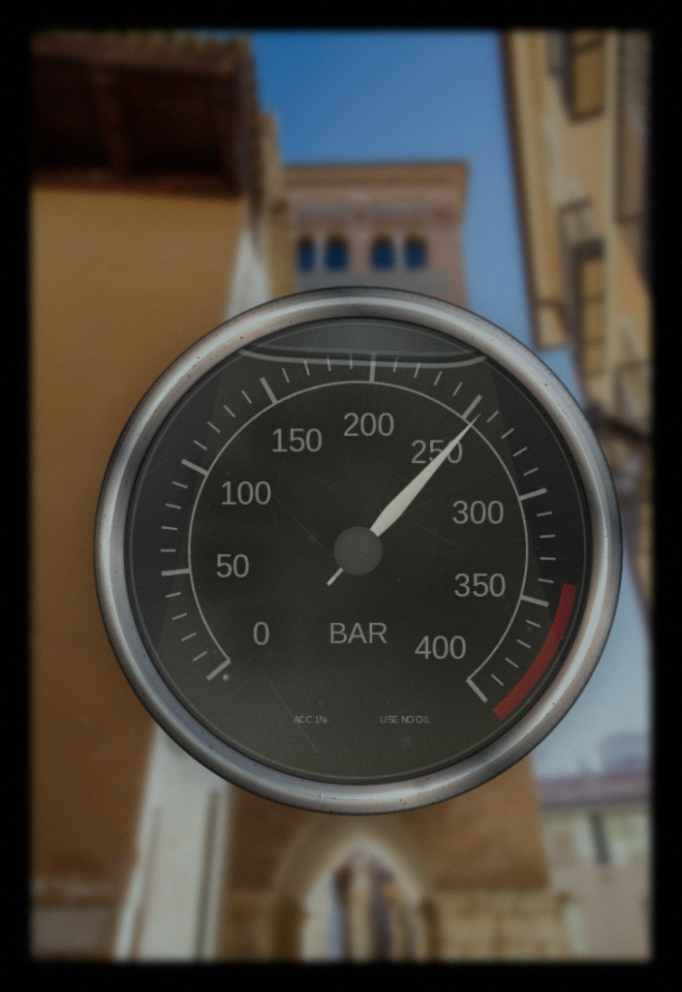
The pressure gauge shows 255 bar
